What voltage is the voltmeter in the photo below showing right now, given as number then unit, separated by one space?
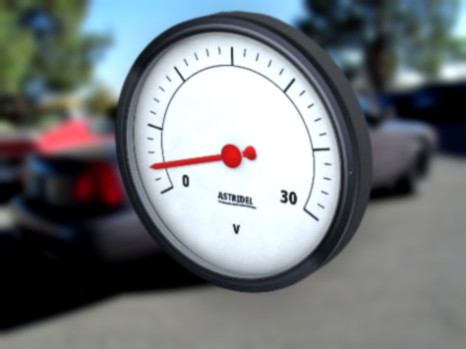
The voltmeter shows 2 V
